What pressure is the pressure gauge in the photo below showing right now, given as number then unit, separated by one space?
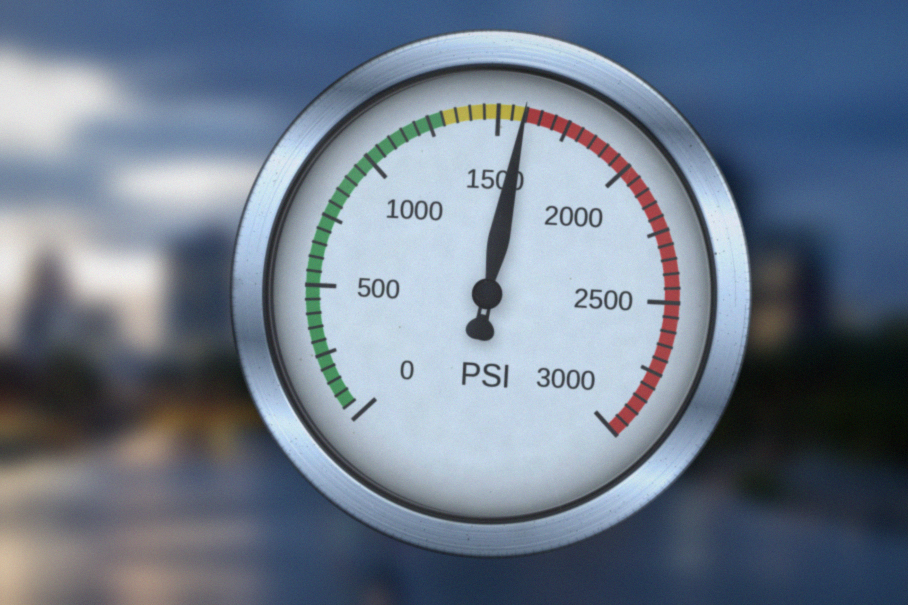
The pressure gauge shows 1600 psi
